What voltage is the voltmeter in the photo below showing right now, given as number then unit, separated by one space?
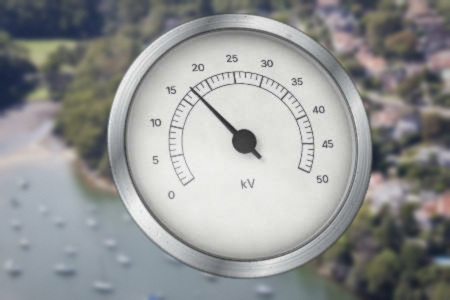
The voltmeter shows 17 kV
